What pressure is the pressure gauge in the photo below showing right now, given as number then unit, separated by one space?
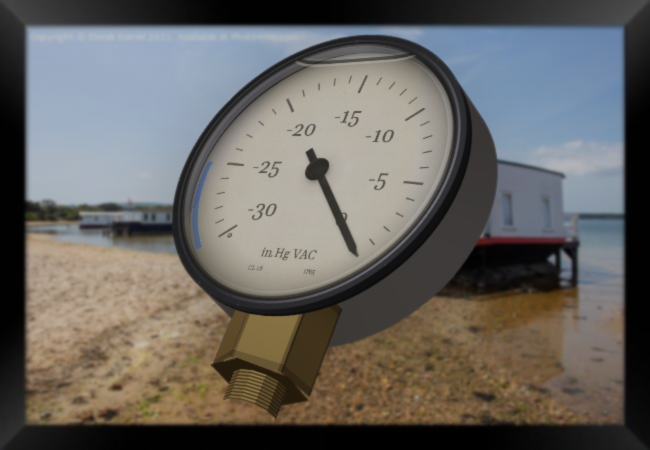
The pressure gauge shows 0 inHg
